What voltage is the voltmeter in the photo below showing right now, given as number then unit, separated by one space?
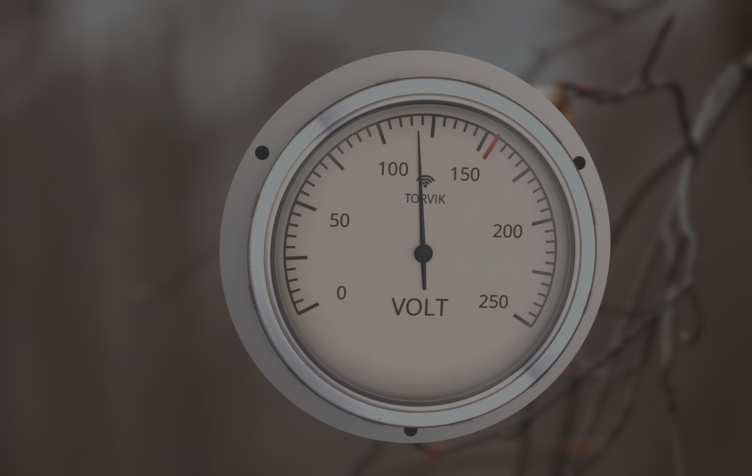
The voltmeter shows 117.5 V
